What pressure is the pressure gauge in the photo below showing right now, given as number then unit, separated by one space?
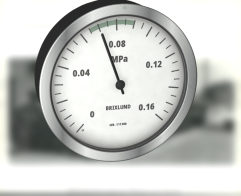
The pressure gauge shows 0.07 MPa
